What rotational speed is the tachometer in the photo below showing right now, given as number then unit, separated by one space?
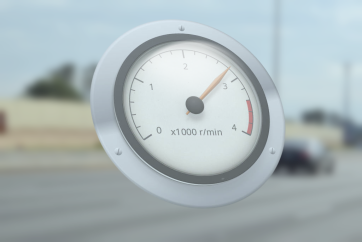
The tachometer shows 2800 rpm
